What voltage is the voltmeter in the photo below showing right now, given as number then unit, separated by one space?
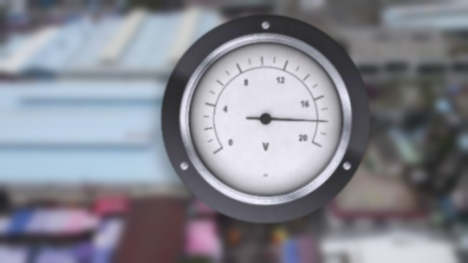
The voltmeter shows 18 V
